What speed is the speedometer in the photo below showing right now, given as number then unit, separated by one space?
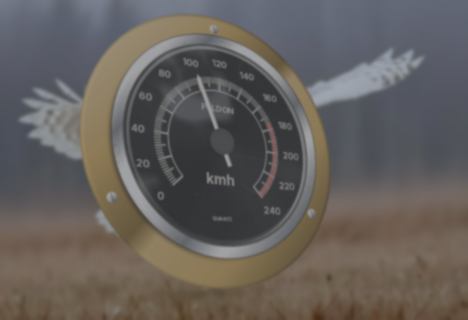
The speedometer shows 100 km/h
